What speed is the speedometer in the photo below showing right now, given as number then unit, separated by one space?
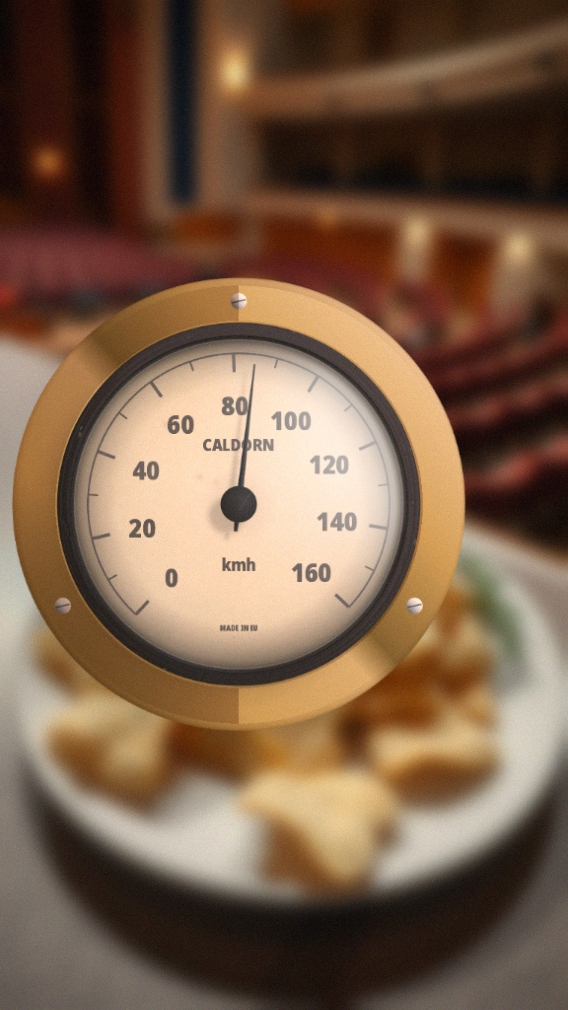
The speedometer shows 85 km/h
